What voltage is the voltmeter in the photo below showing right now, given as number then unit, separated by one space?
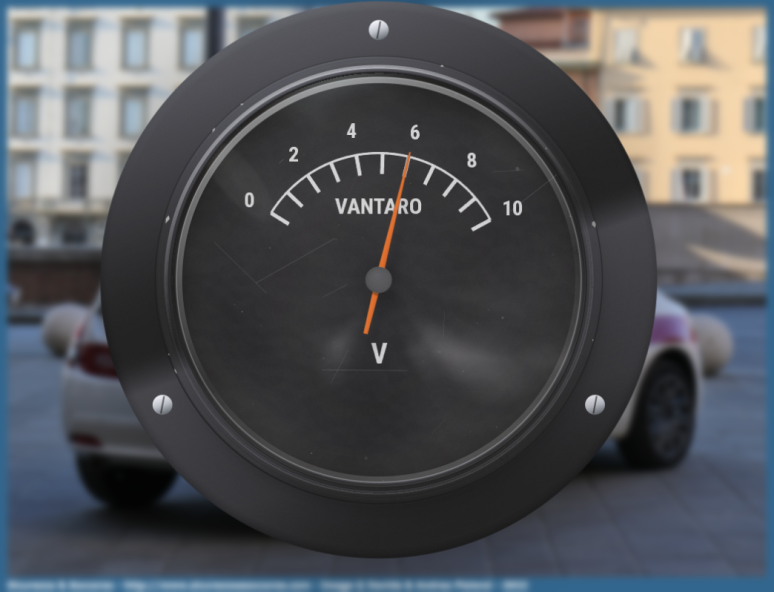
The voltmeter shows 6 V
